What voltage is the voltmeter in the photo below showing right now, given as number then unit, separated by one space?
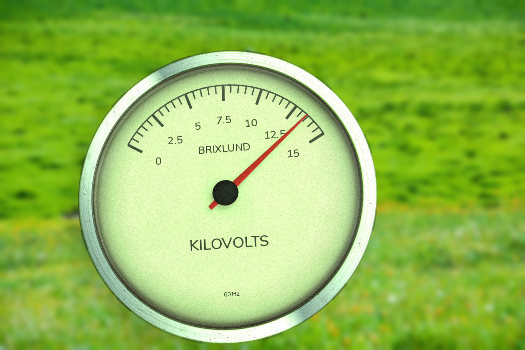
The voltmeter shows 13.5 kV
